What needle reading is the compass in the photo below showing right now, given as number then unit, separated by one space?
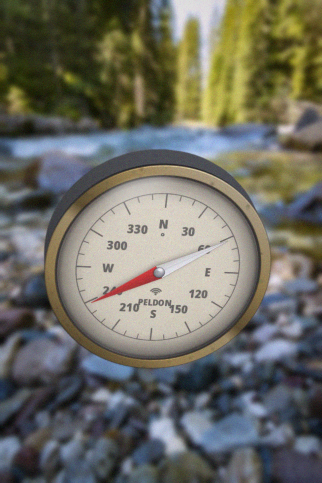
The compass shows 240 °
